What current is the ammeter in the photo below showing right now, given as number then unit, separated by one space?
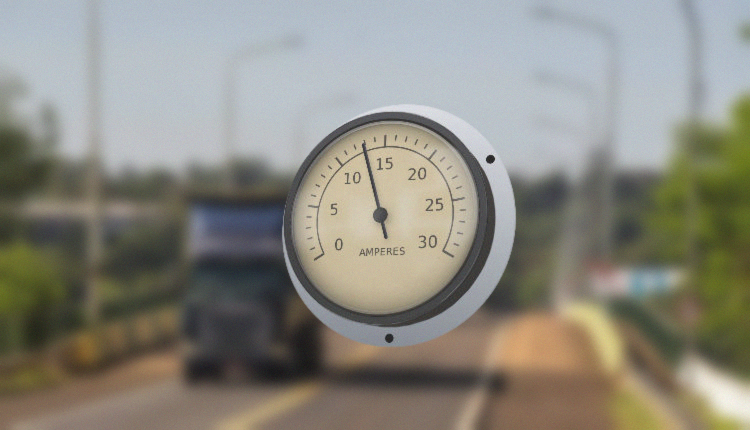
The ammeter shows 13 A
